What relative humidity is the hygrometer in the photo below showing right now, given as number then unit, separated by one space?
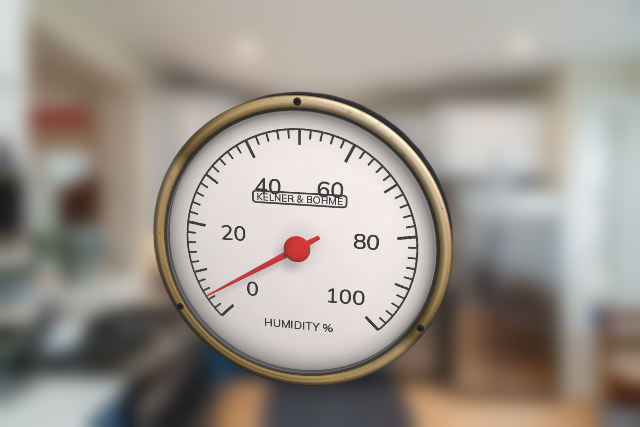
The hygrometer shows 5 %
